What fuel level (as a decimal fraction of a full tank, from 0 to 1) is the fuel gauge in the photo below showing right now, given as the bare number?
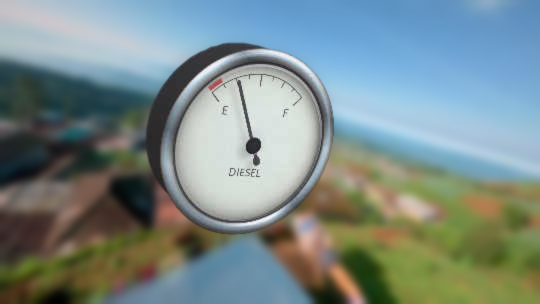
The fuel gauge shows 0.25
